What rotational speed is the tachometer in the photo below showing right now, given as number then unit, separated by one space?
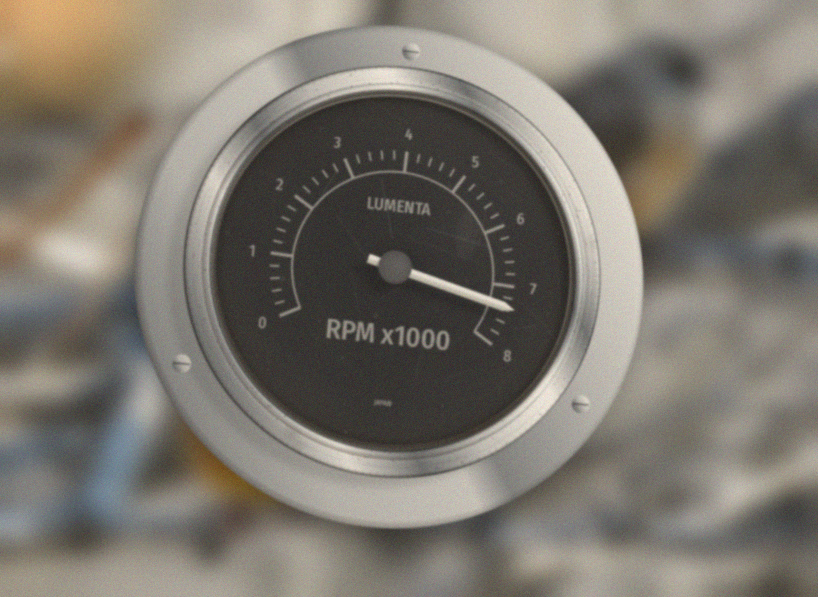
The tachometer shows 7400 rpm
